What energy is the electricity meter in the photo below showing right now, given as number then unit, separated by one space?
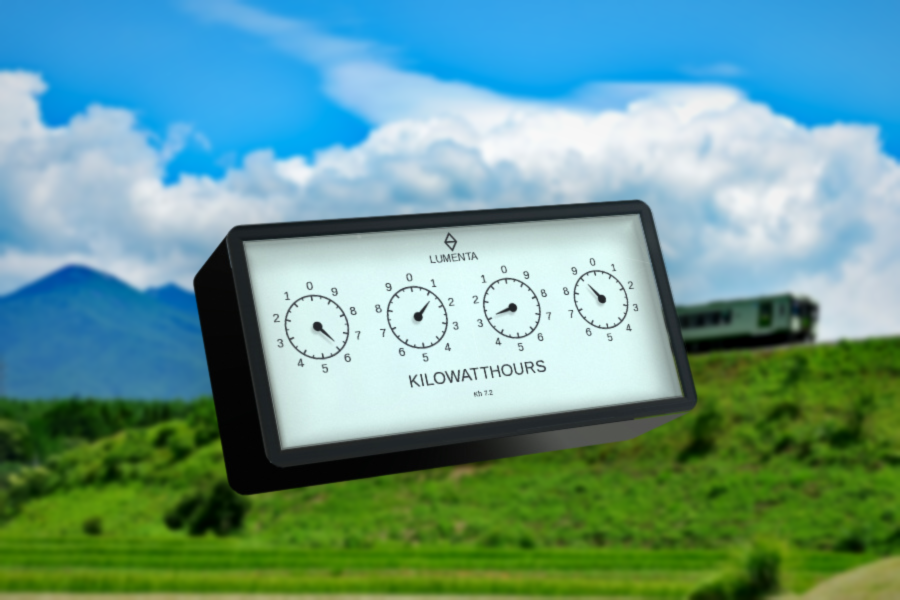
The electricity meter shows 6129 kWh
